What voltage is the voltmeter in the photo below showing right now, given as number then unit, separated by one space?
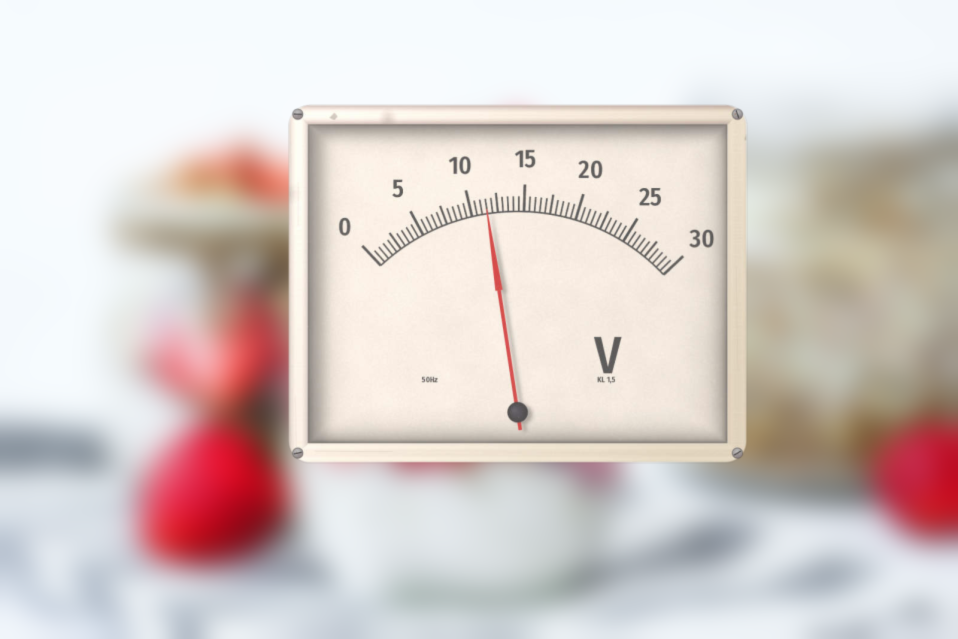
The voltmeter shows 11.5 V
